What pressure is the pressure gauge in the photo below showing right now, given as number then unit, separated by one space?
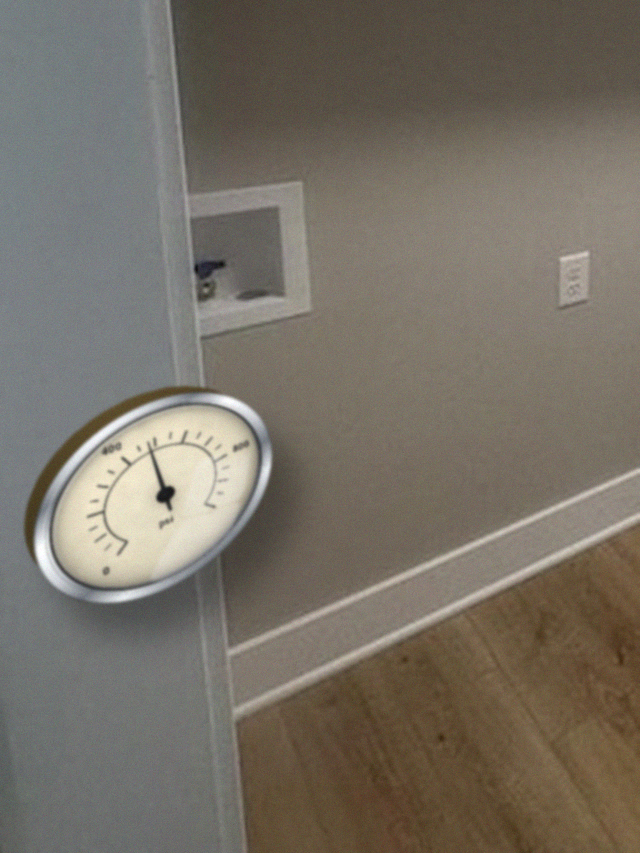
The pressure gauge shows 475 psi
